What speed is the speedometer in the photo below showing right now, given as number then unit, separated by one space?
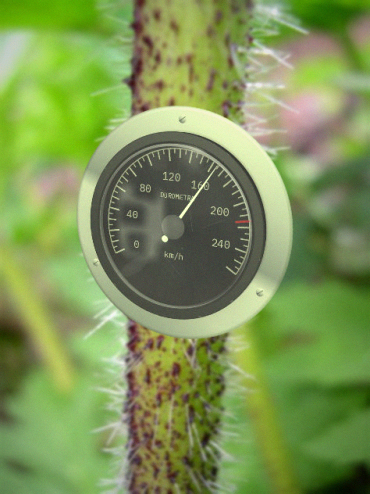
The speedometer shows 165 km/h
